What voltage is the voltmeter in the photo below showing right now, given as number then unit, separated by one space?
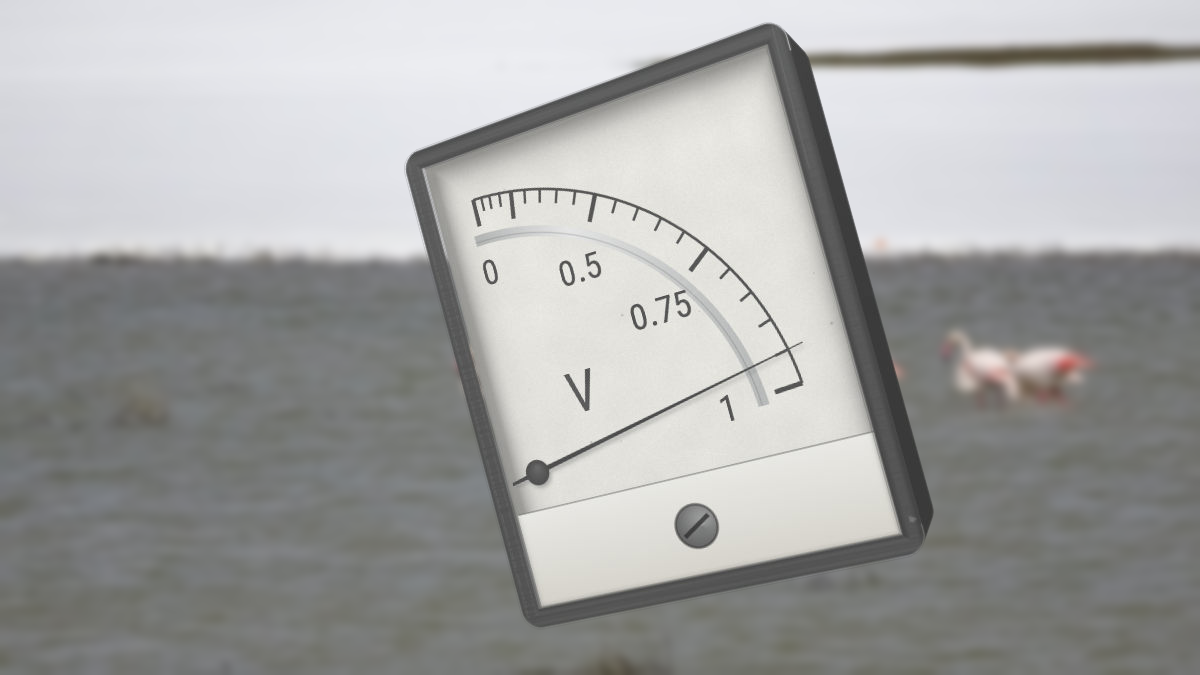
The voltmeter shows 0.95 V
